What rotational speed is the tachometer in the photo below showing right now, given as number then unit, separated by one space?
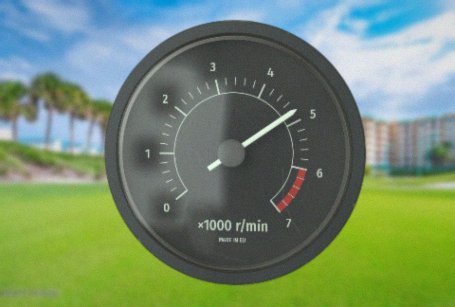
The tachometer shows 4800 rpm
